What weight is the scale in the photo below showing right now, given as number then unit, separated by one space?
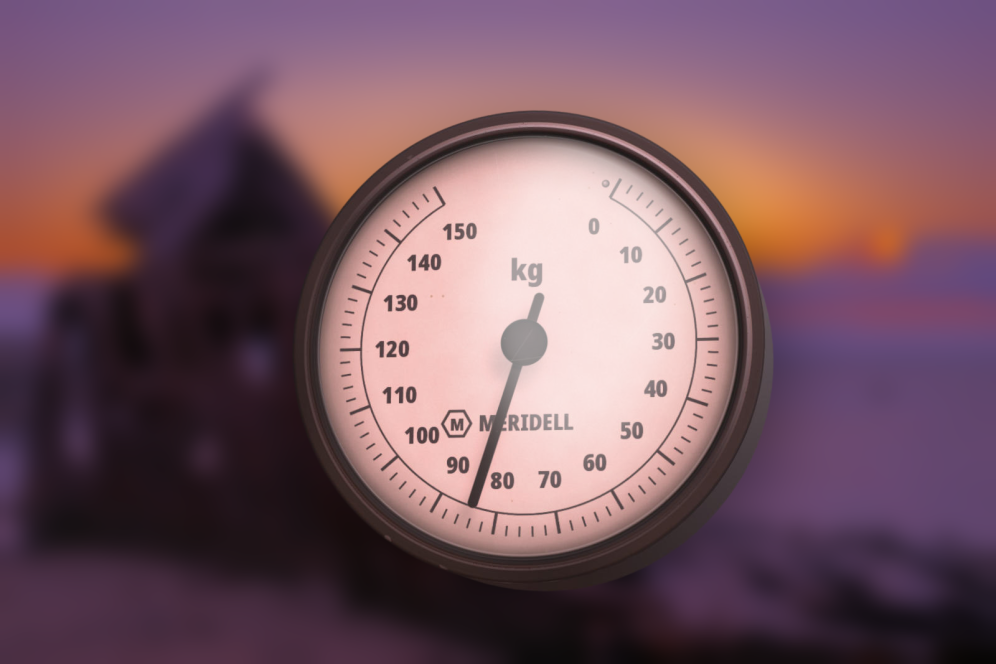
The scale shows 84 kg
